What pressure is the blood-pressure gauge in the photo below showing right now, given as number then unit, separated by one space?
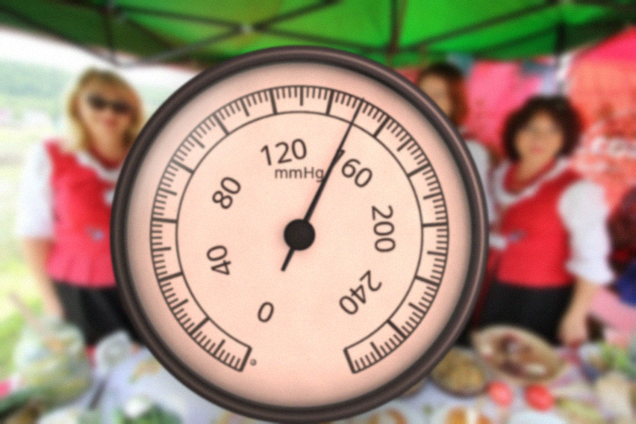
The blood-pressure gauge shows 150 mmHg
